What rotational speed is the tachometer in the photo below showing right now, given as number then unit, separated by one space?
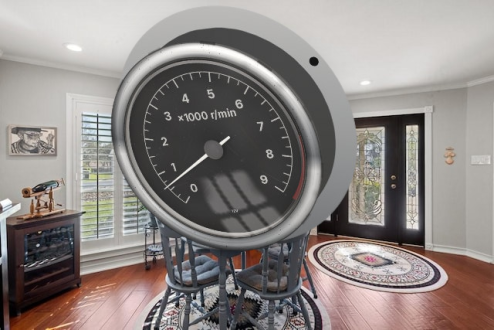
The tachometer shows 625 rpm
